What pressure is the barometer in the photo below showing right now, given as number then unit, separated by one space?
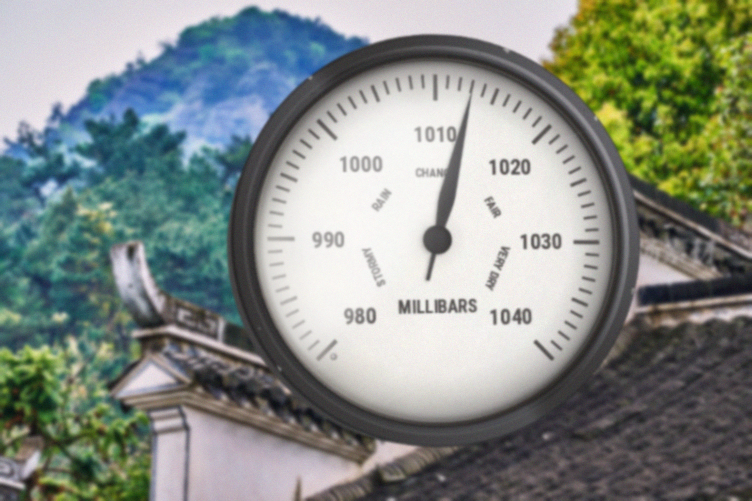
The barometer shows 1013 mbar
